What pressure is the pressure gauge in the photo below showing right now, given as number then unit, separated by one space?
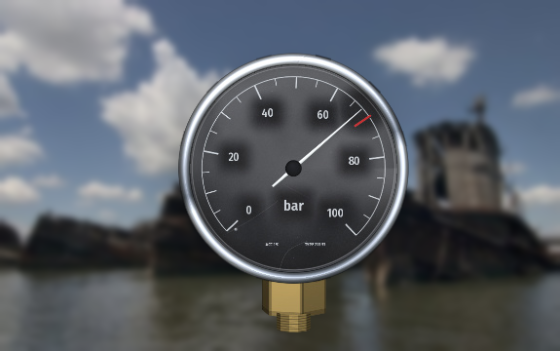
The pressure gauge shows 67.5 bar
